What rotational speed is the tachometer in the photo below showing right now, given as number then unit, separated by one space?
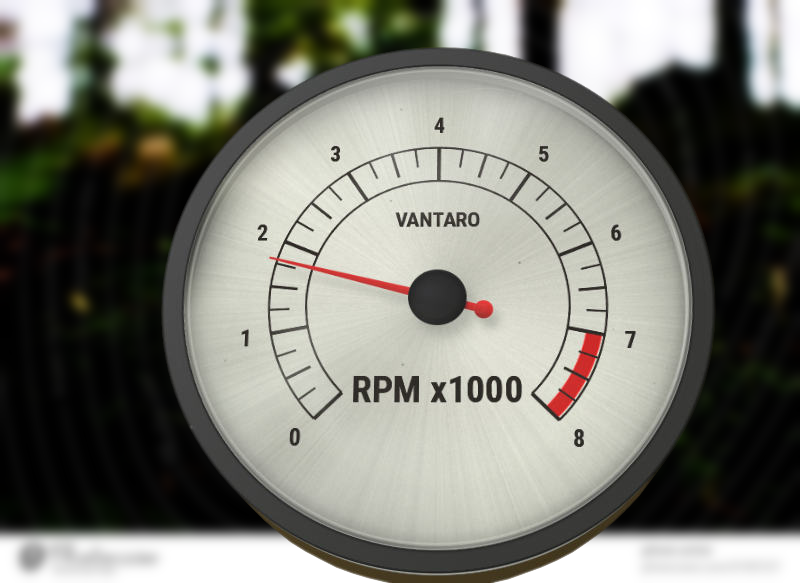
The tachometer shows 1750 rpm
